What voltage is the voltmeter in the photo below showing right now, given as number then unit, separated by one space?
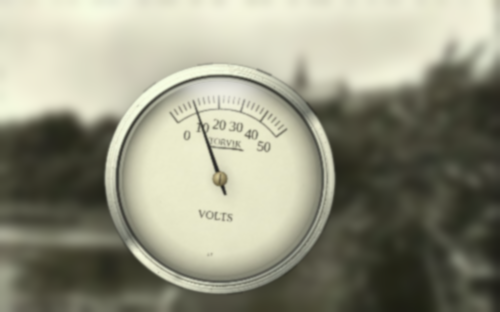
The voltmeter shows 10 V
